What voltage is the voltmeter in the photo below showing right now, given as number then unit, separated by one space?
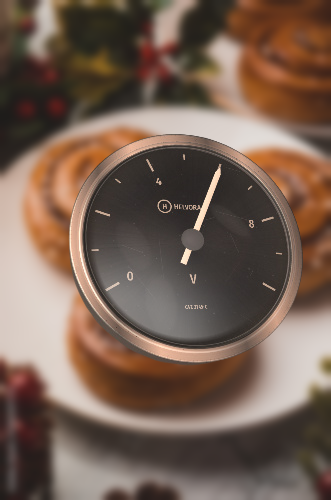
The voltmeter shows 6 V
